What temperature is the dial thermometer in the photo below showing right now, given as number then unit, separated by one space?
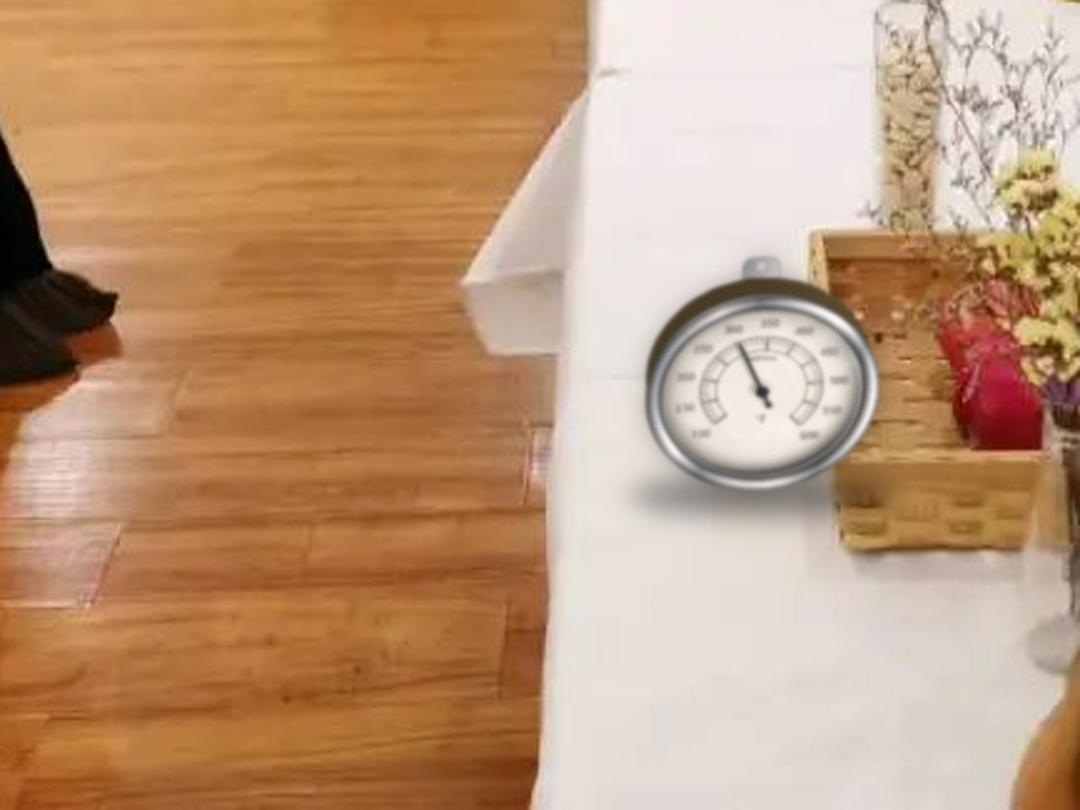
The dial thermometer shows 300 °F
